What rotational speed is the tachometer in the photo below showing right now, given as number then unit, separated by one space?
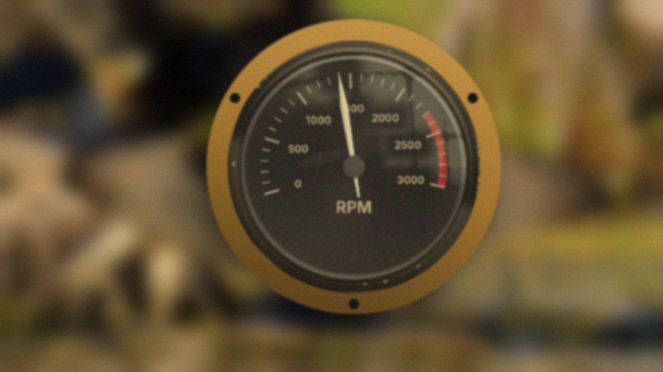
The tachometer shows 1400 rpm
